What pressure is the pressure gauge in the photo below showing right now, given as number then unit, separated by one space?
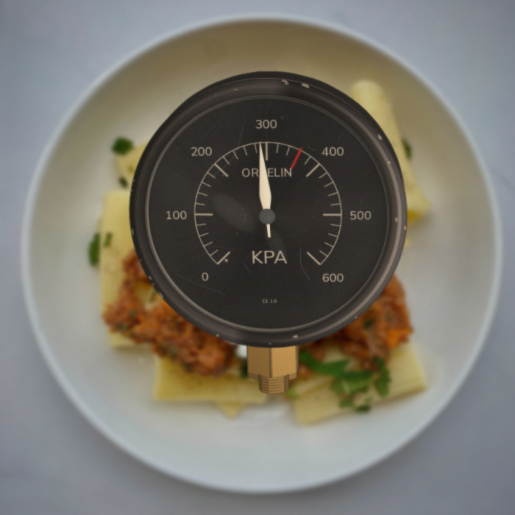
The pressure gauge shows 290 kPa
